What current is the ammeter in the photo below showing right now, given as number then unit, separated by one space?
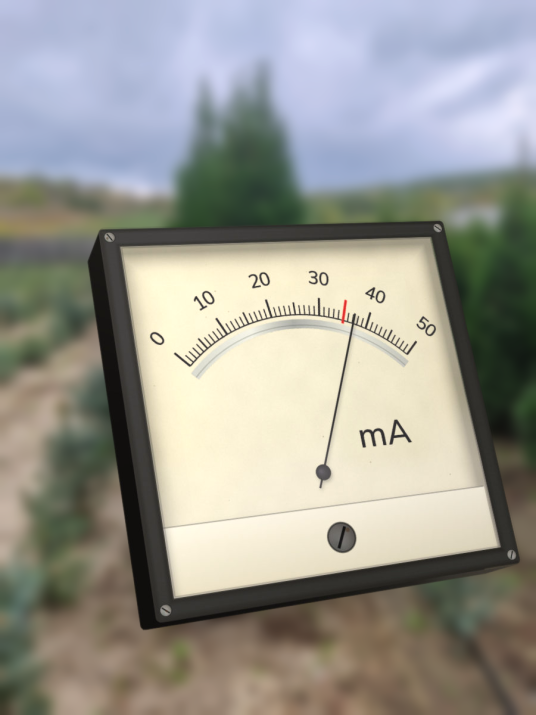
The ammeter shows 37 mA
